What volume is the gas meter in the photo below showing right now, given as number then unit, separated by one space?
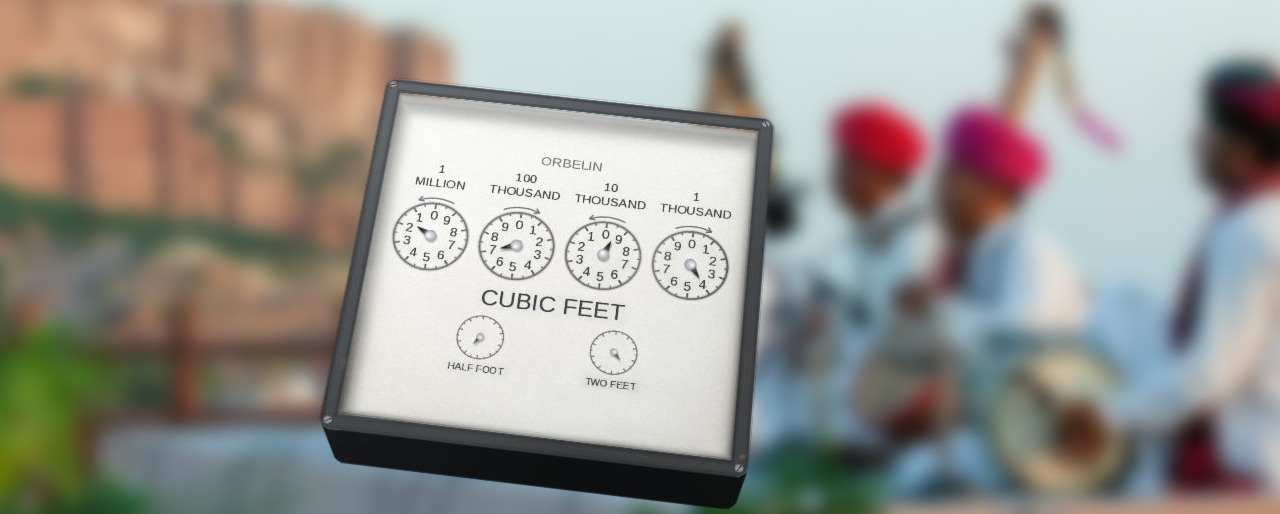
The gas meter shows 169400 ft³
